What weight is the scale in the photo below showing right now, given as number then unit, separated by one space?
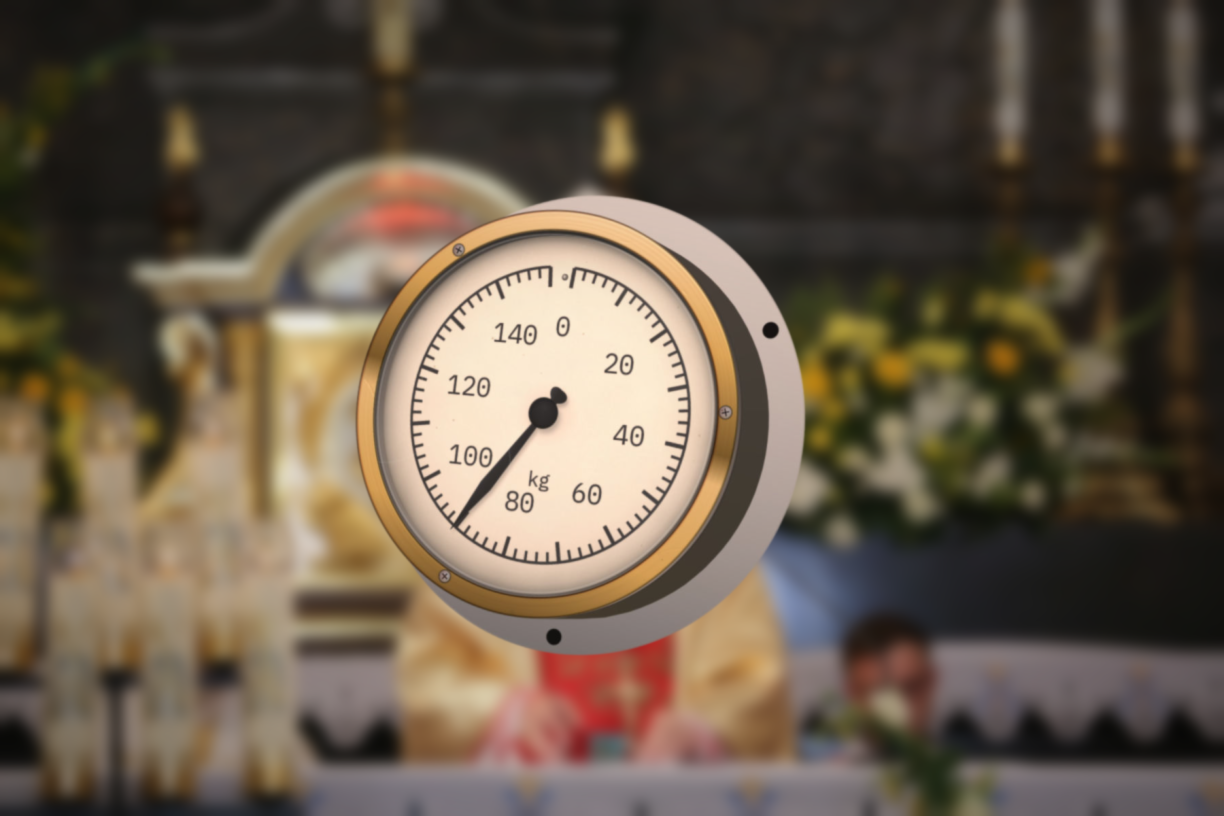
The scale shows 90 kg
